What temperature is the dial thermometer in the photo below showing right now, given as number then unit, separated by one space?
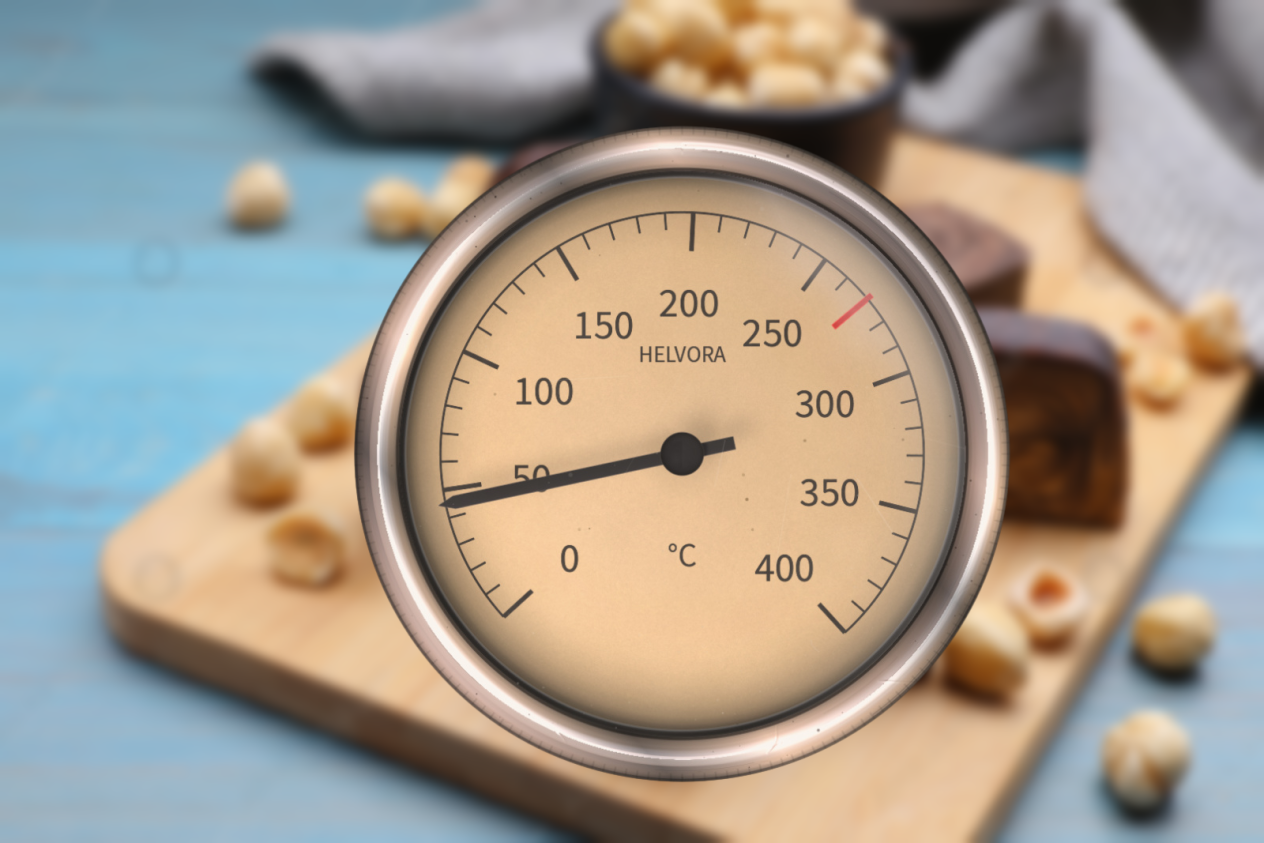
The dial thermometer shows 45 °C
